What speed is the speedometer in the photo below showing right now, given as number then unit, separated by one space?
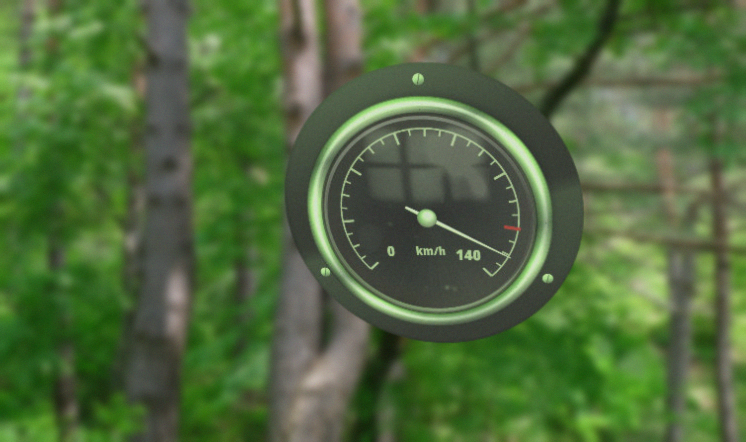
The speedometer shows 130 km/h
